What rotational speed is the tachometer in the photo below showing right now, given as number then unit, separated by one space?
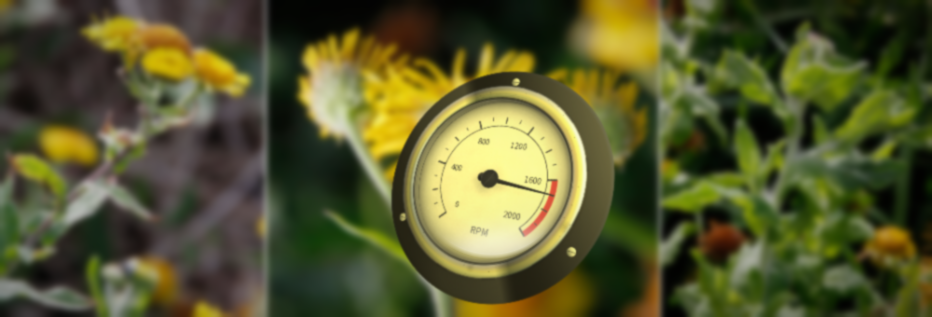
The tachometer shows 1700 rpm
